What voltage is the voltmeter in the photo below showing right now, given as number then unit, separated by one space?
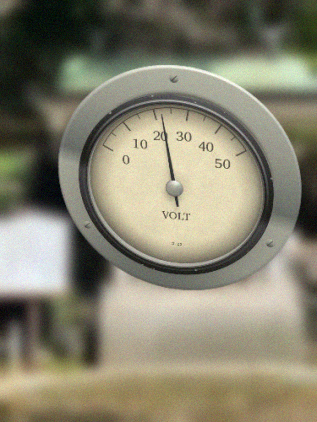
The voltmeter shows 22.5 V
